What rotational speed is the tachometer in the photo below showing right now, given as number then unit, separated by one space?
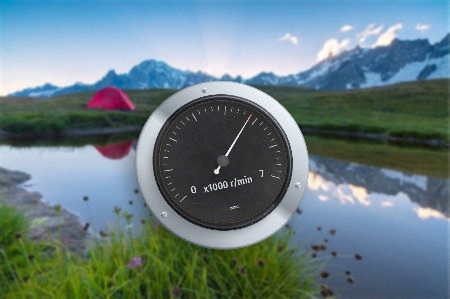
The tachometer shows 4800 rpm
